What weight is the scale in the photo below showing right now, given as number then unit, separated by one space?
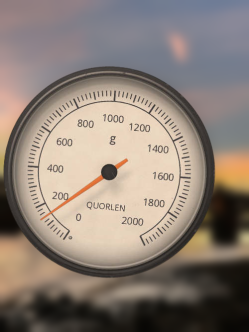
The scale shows 140 g
